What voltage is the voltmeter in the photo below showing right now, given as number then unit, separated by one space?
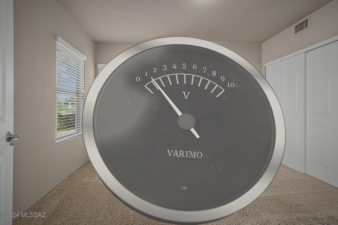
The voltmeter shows 1 V
